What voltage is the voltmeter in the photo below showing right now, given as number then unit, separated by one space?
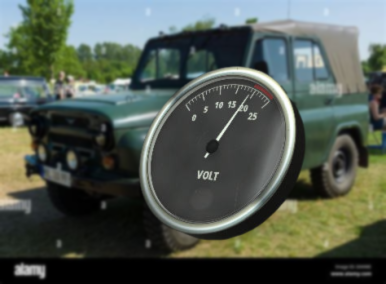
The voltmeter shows 20 V
